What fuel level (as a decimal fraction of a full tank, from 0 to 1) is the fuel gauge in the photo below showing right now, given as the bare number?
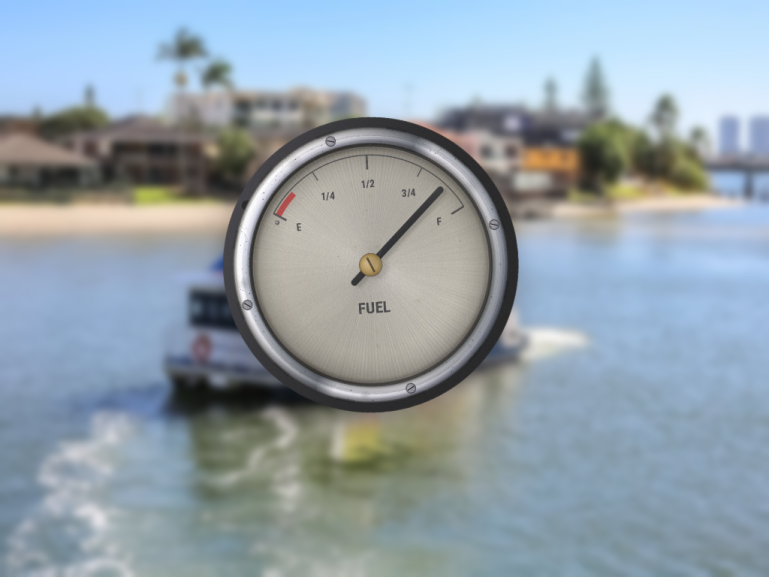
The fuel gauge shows 0.875
